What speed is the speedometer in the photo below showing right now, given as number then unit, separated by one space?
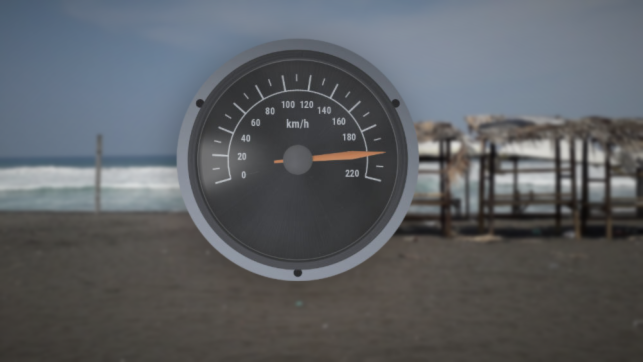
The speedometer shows 200 km/h
